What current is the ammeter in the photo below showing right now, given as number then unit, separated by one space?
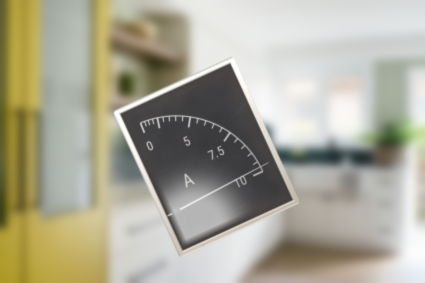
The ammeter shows 9.75 A
